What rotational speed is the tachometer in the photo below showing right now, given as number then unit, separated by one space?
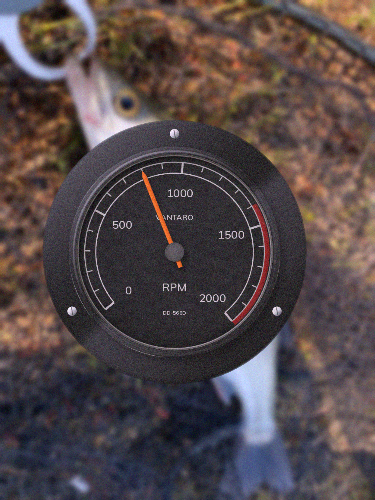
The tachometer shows 800 rpm
